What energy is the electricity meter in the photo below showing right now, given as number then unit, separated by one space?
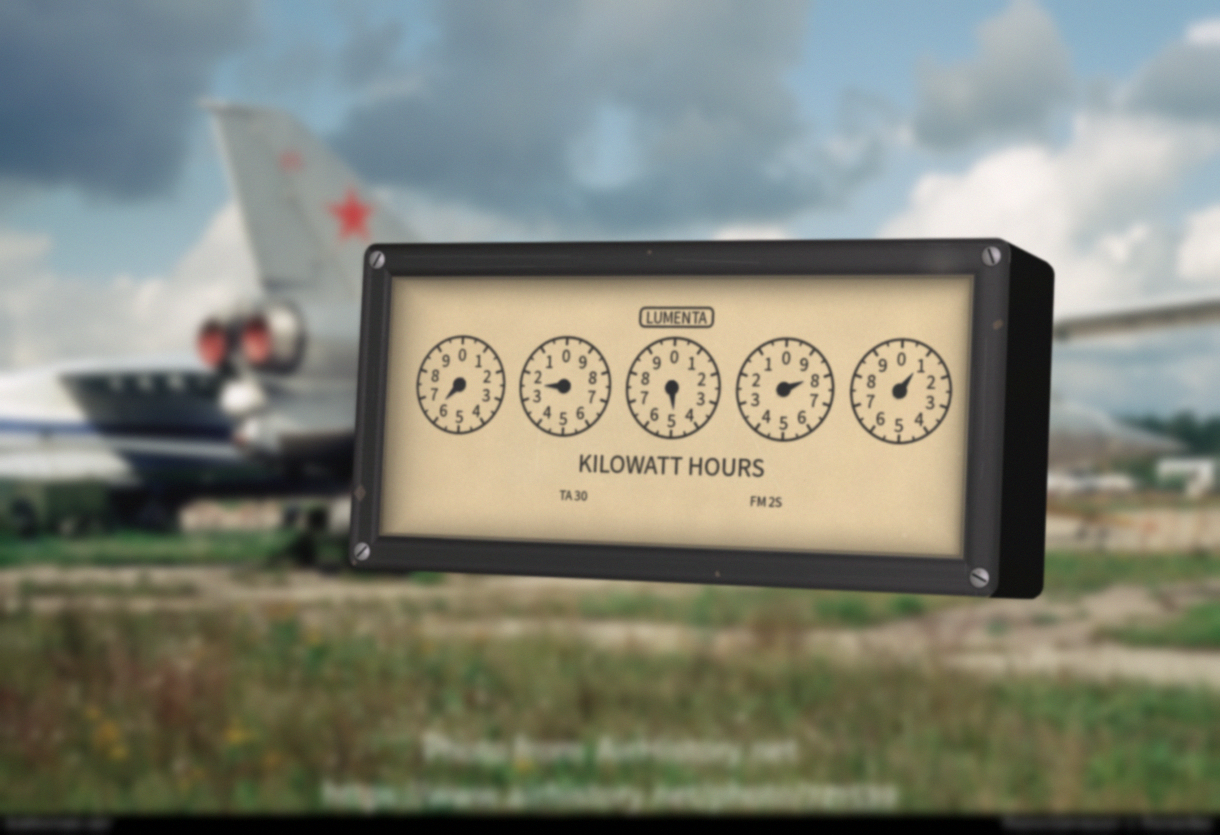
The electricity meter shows 62481 kWh
